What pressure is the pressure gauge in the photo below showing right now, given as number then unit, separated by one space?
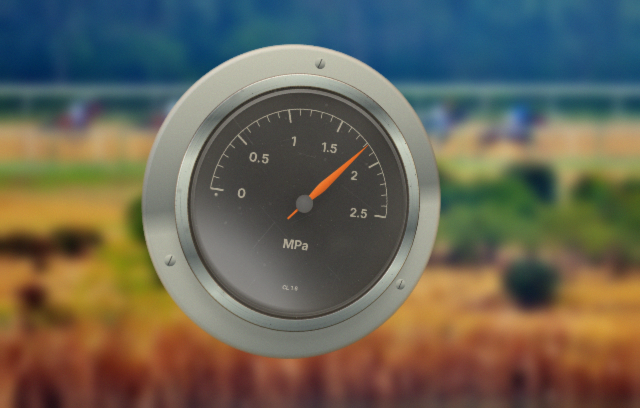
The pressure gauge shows 1.8 MPa
